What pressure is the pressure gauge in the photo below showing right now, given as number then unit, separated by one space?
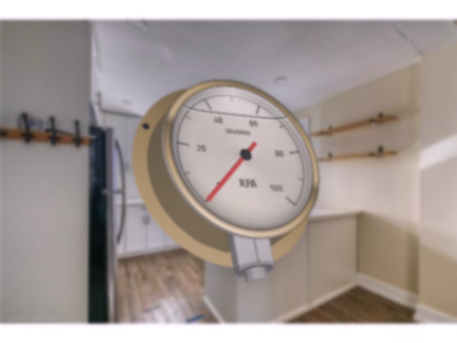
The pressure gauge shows 0 kPa
